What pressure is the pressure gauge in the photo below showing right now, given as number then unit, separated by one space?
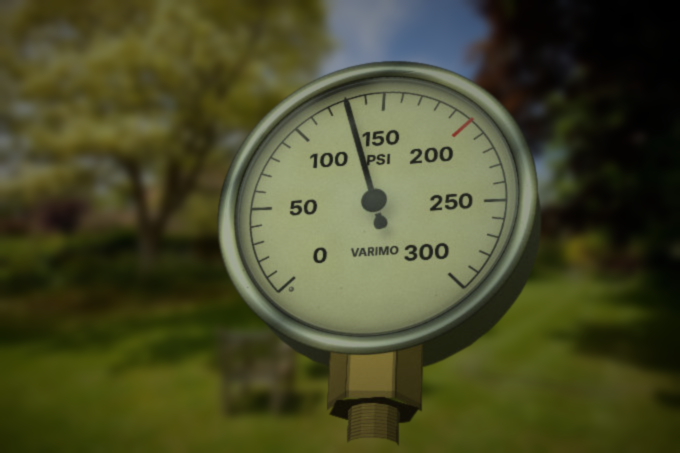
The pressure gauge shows 130 psi
